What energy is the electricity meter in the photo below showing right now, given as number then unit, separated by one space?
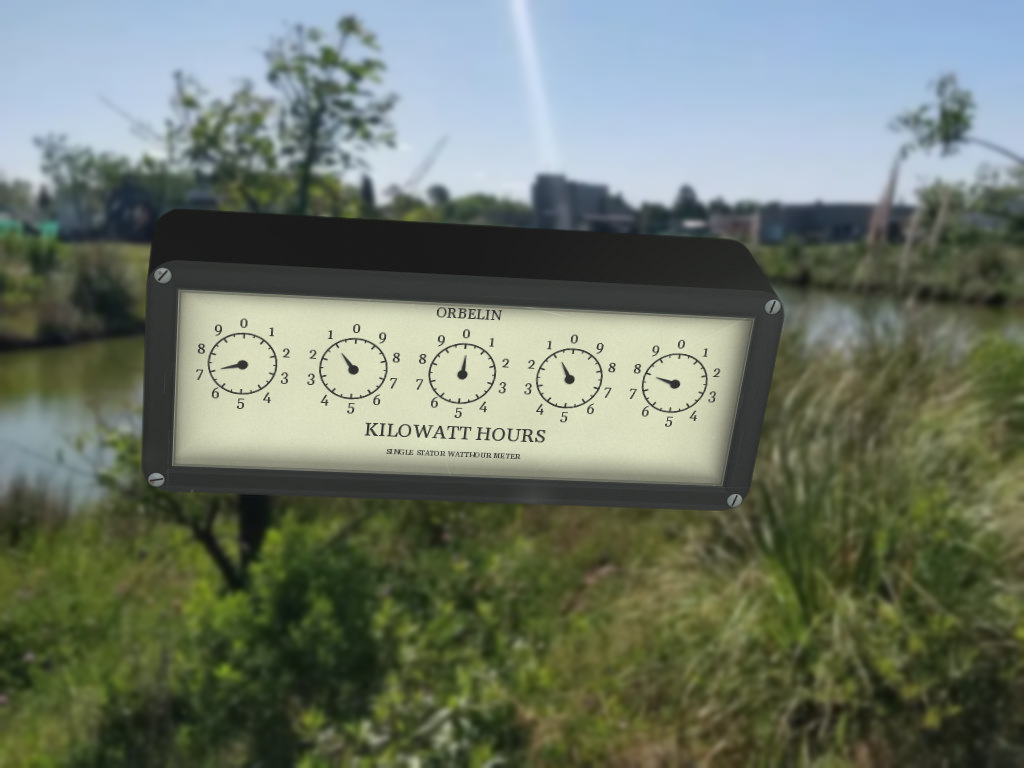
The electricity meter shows 71008 kWh
